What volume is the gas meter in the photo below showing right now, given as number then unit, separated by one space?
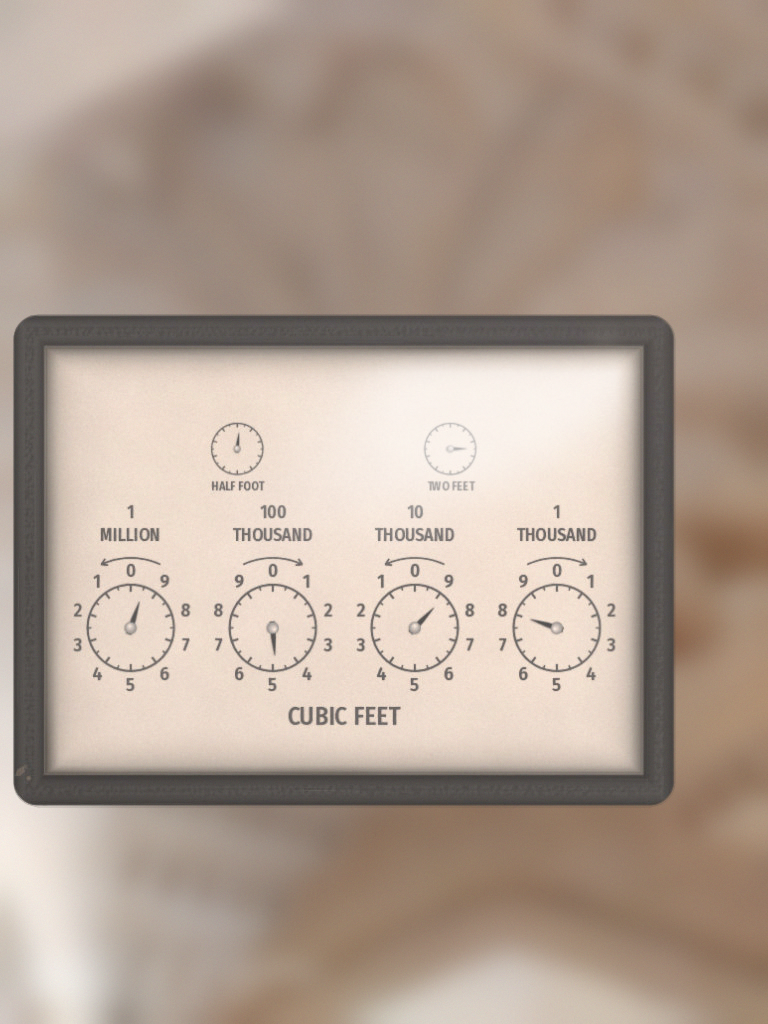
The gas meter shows 948800 ft³
